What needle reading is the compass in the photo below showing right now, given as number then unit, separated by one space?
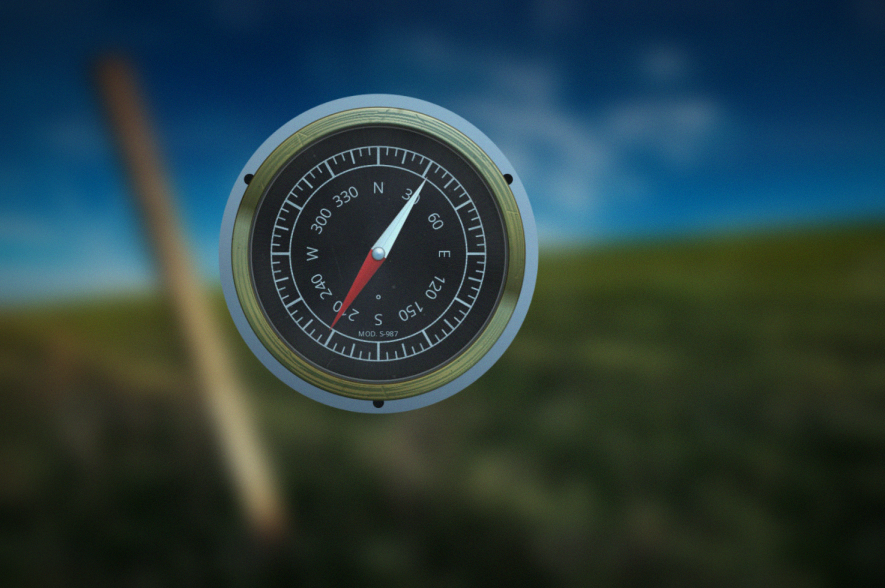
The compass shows 212.5 °
